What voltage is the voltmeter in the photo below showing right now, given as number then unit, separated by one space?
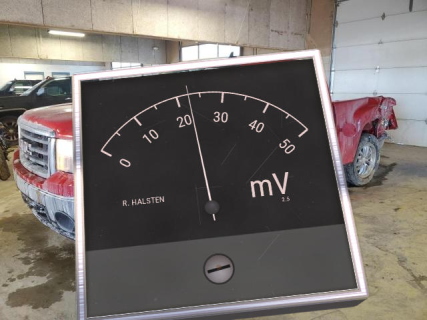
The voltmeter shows 22.5 mV
